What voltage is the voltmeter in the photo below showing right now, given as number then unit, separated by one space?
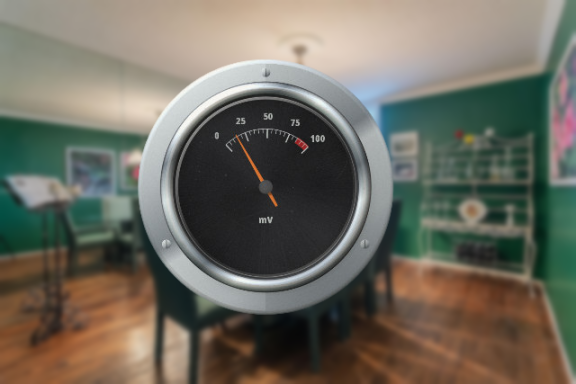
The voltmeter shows 15 mV
